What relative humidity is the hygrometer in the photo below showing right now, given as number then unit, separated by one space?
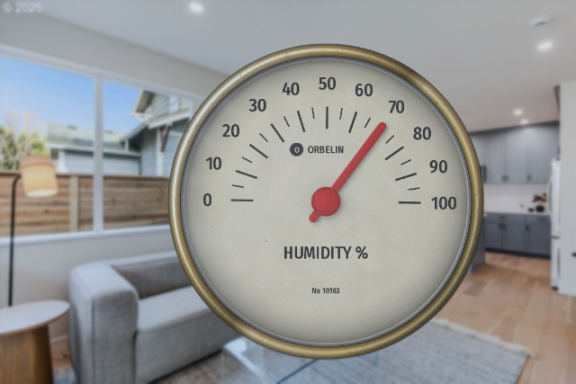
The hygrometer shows 70 %
